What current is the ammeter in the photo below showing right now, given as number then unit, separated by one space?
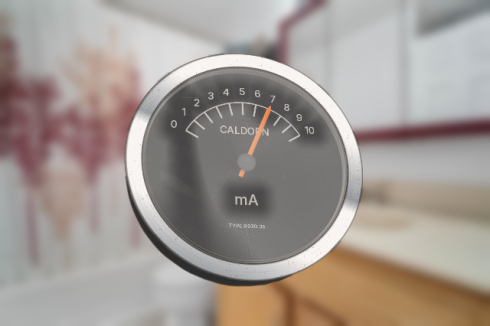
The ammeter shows 7 mA
